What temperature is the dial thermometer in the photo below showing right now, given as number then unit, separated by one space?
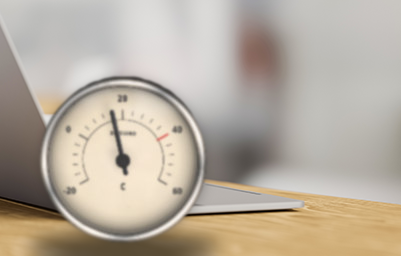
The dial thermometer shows 16 °C
